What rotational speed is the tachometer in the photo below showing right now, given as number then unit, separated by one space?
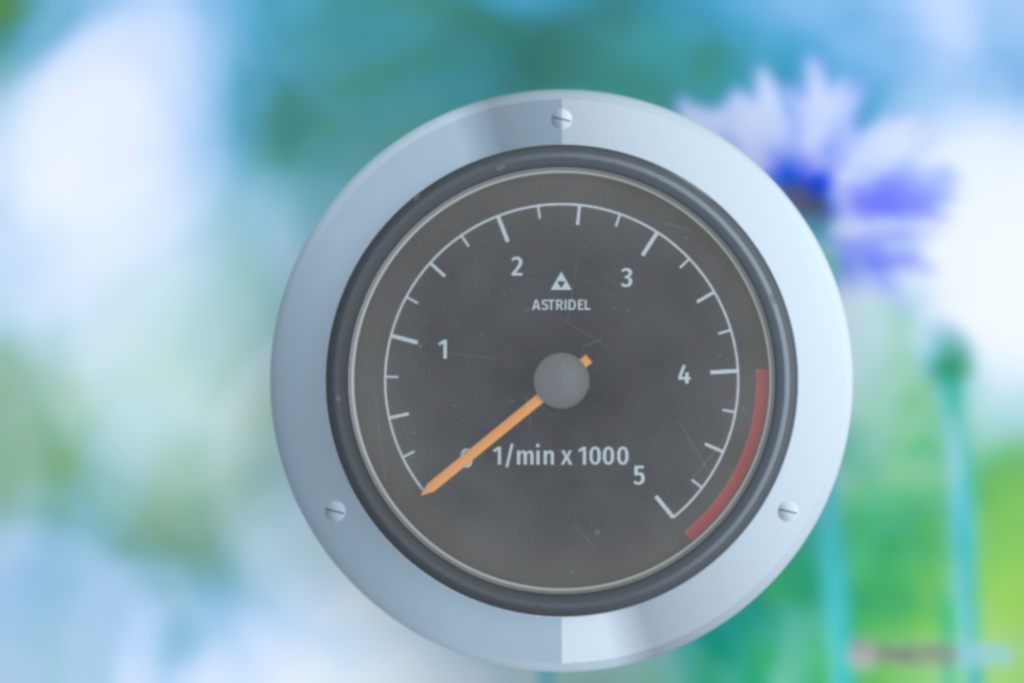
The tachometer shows 0 rpm
